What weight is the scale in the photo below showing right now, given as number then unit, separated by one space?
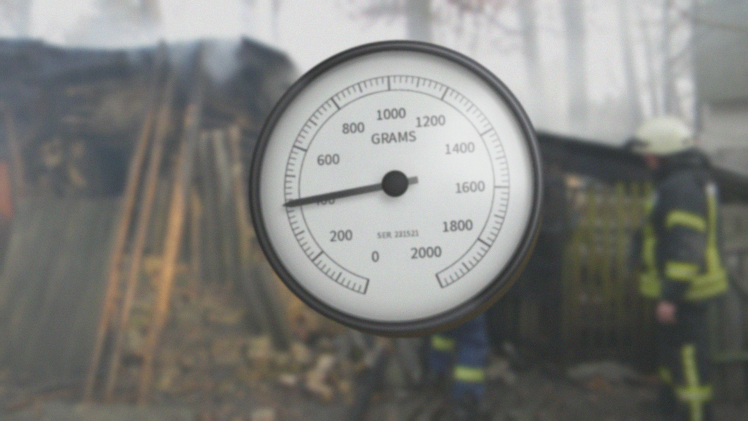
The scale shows 400 g
